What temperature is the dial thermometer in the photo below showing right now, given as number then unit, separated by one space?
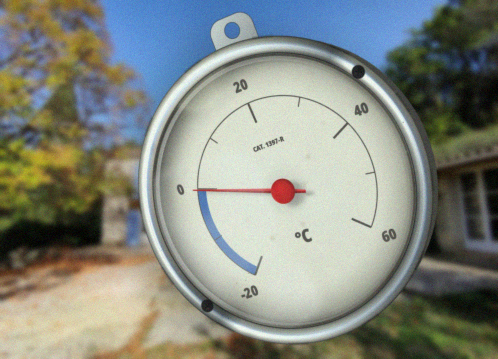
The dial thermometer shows 0 °C
